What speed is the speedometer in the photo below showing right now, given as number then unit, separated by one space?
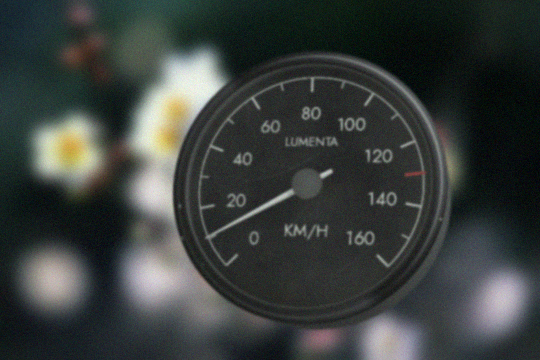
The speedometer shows 10 km/h
